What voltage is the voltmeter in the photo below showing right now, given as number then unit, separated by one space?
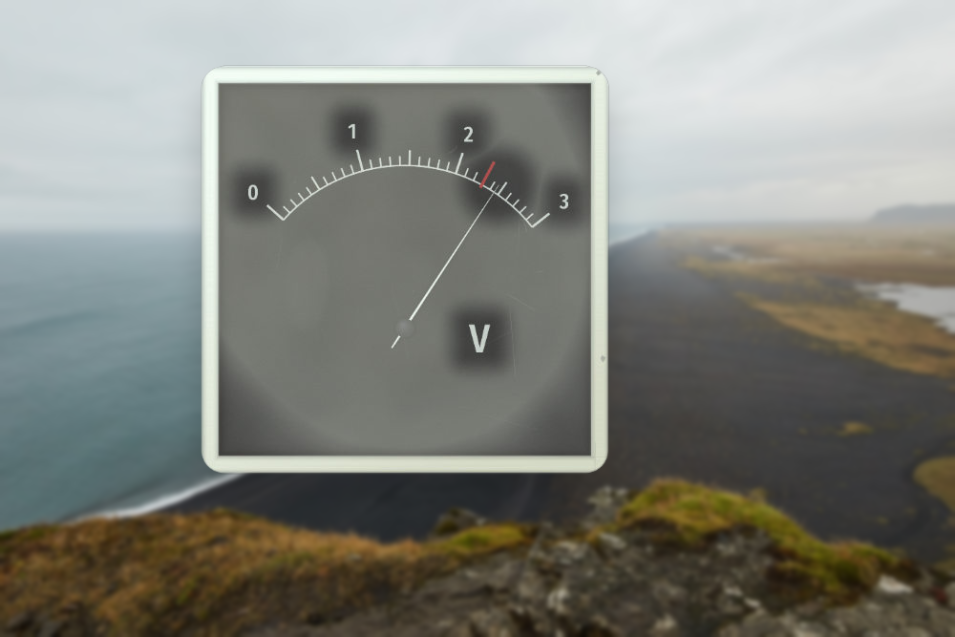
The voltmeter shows 2.45 V
